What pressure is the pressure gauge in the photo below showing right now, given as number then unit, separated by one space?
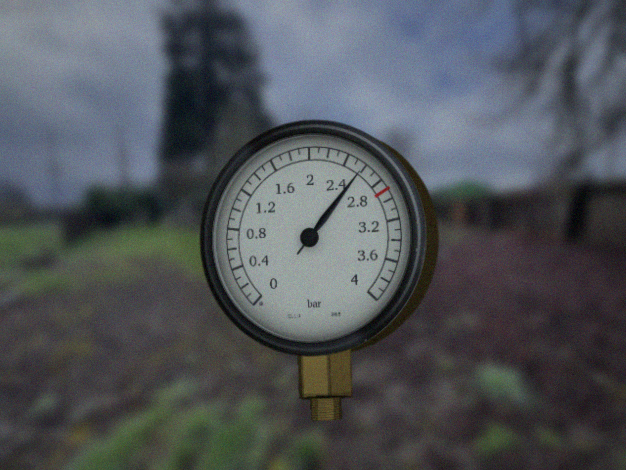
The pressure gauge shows 2.6 bar
